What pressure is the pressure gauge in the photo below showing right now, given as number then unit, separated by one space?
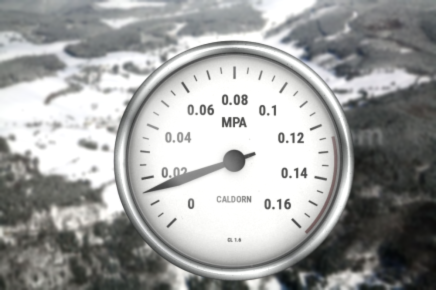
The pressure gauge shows 0.015 MPa
